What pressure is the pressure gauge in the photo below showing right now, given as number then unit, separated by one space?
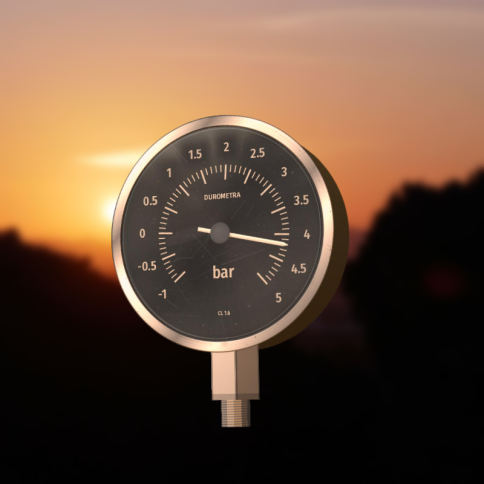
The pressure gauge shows 4.2 bar
